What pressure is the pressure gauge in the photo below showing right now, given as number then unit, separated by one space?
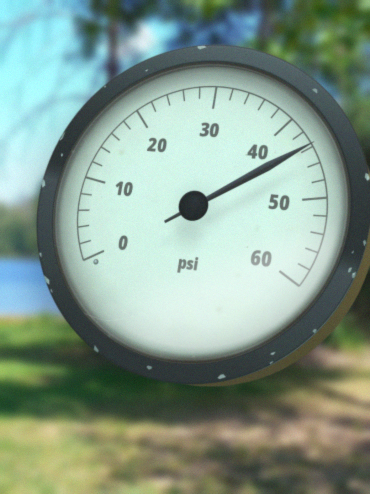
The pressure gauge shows 44 psi
